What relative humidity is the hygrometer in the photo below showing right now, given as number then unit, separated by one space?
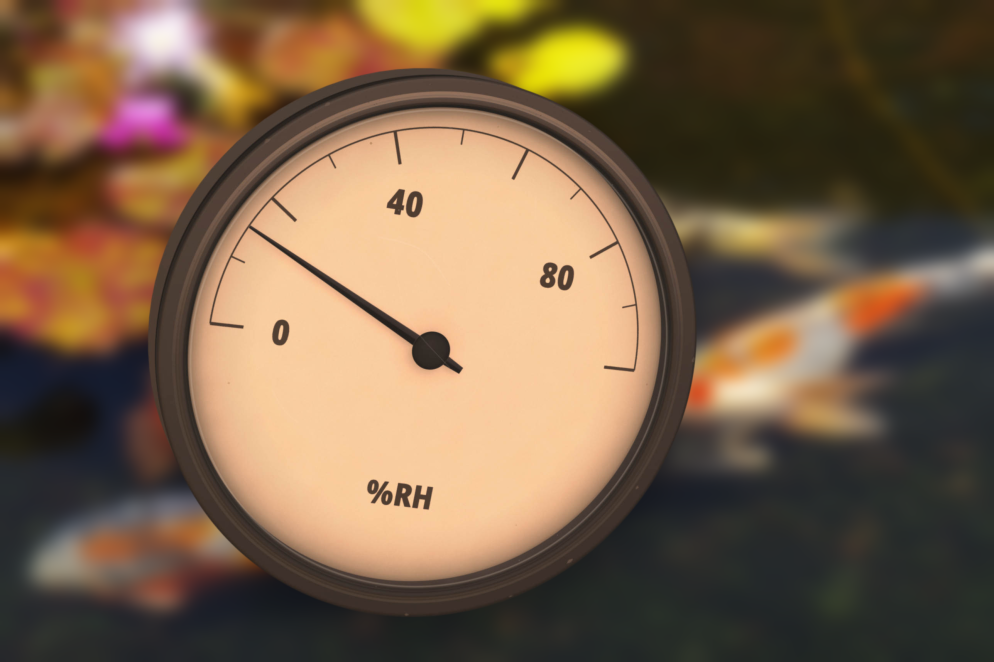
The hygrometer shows 15 %
